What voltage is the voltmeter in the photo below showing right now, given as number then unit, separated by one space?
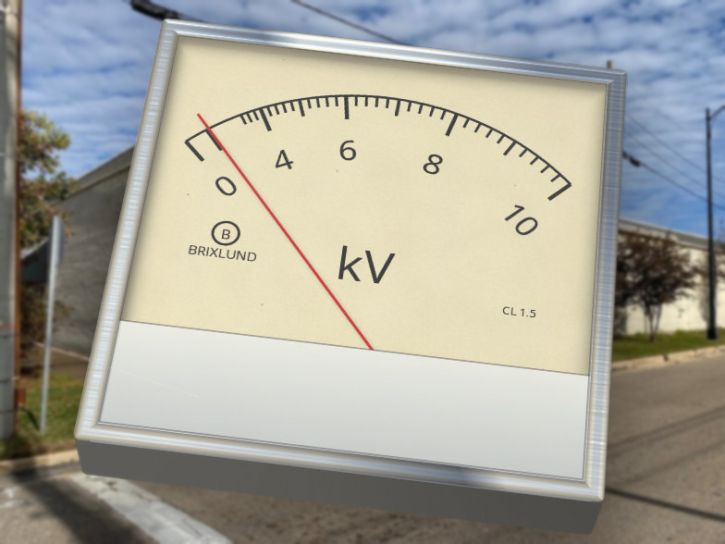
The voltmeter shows 2 kV
